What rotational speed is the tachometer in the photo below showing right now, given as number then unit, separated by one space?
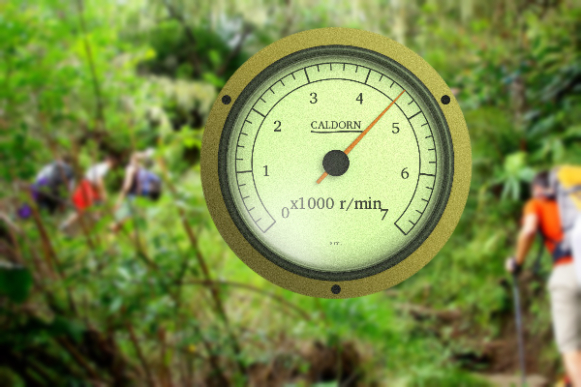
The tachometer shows 4600 rpm
